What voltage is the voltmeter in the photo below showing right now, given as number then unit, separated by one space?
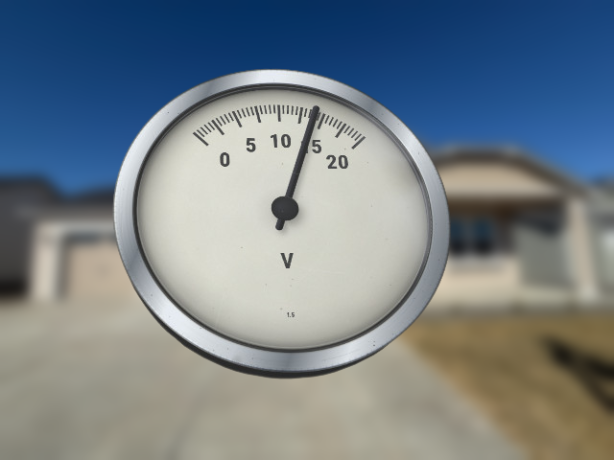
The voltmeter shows 14 V
